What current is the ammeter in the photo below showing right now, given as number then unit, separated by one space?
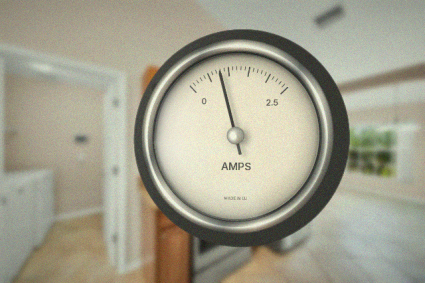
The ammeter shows 0.8 A
